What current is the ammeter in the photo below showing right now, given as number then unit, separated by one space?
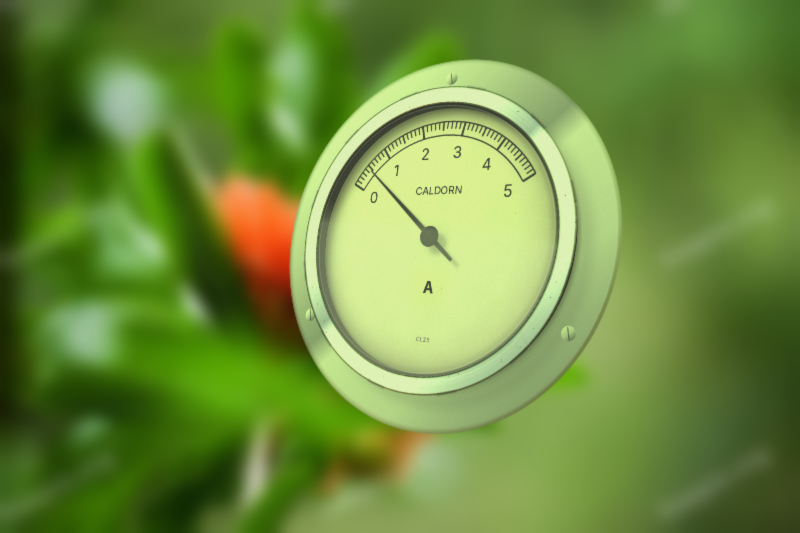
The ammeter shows 0.5 A
